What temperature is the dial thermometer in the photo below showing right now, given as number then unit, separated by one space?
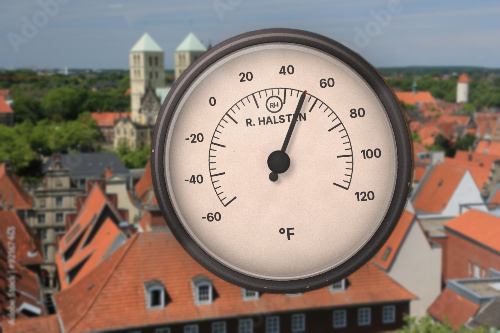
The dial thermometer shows 52 °F
